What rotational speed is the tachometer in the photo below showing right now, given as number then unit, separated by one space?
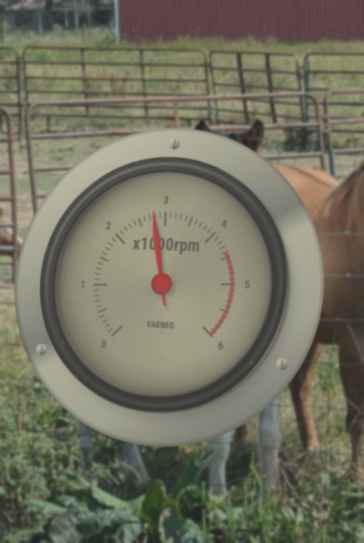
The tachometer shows 2800 rpm
